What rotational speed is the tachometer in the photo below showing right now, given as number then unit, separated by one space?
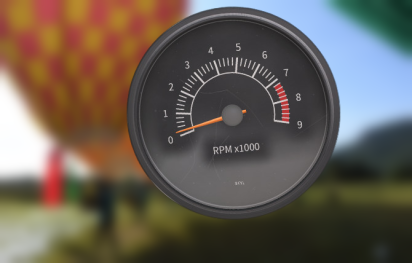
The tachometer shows 200 rpm
